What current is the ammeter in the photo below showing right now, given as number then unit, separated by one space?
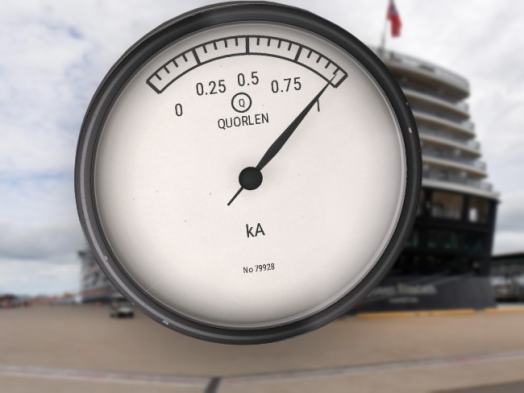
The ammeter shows 0.95 kA
